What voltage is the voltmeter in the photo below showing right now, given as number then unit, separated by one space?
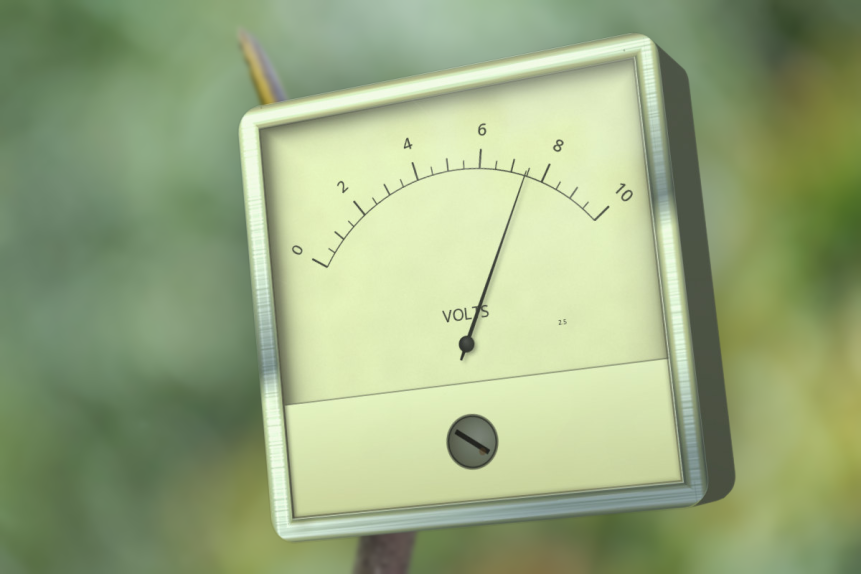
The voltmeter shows 7.5 V
